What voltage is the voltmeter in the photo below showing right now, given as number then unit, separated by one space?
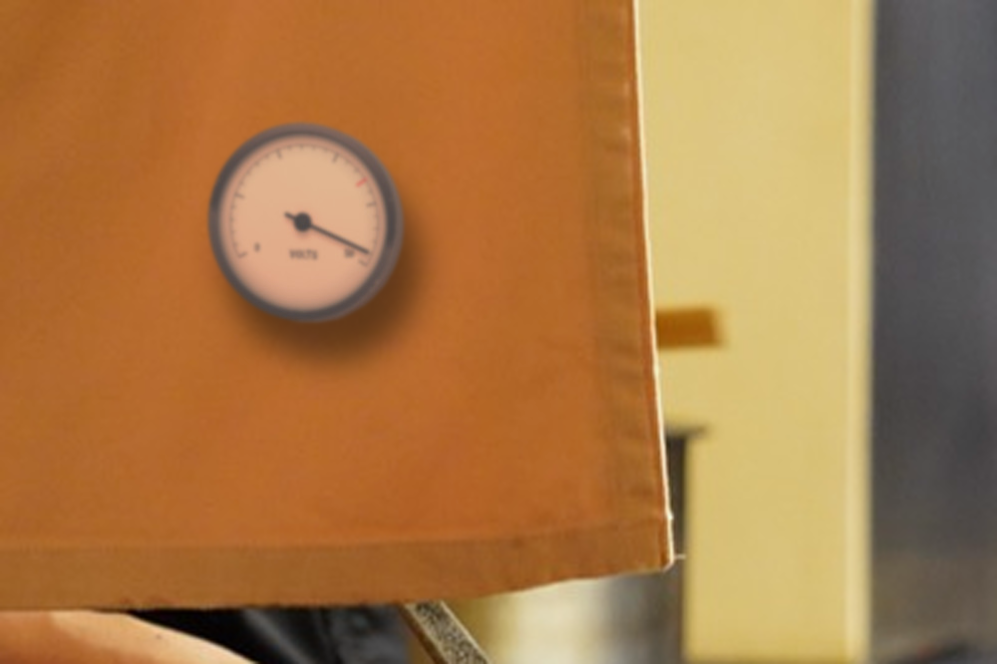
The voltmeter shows 48 V
